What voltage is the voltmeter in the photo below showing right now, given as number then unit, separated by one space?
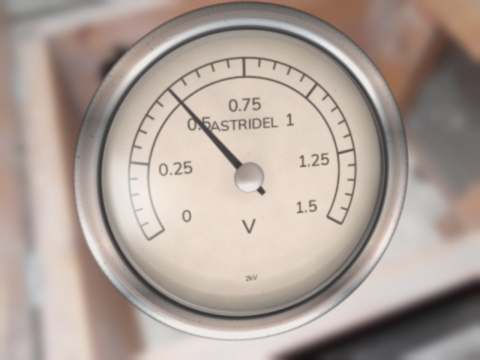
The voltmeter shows 0.5 V
